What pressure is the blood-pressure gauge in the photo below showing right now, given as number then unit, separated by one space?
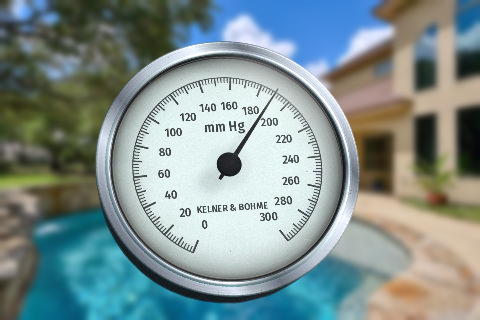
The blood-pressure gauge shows 190 mmHg
